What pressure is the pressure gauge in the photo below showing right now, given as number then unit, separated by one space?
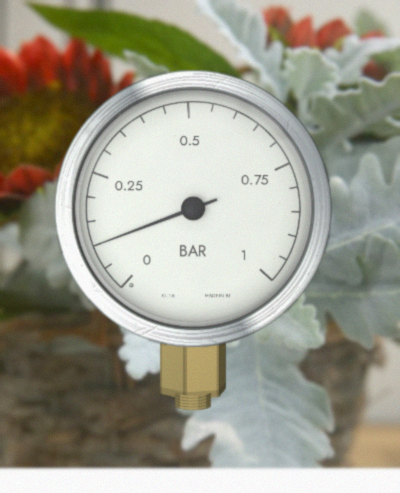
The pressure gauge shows 0.1 bar
